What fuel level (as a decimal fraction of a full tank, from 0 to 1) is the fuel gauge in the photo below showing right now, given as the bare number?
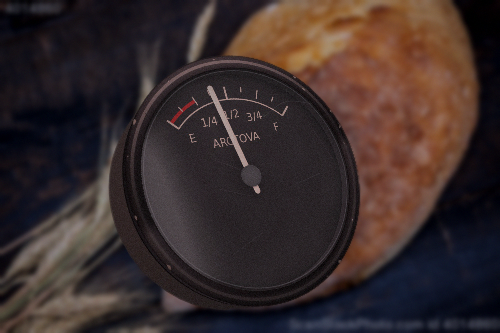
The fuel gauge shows 0.375
